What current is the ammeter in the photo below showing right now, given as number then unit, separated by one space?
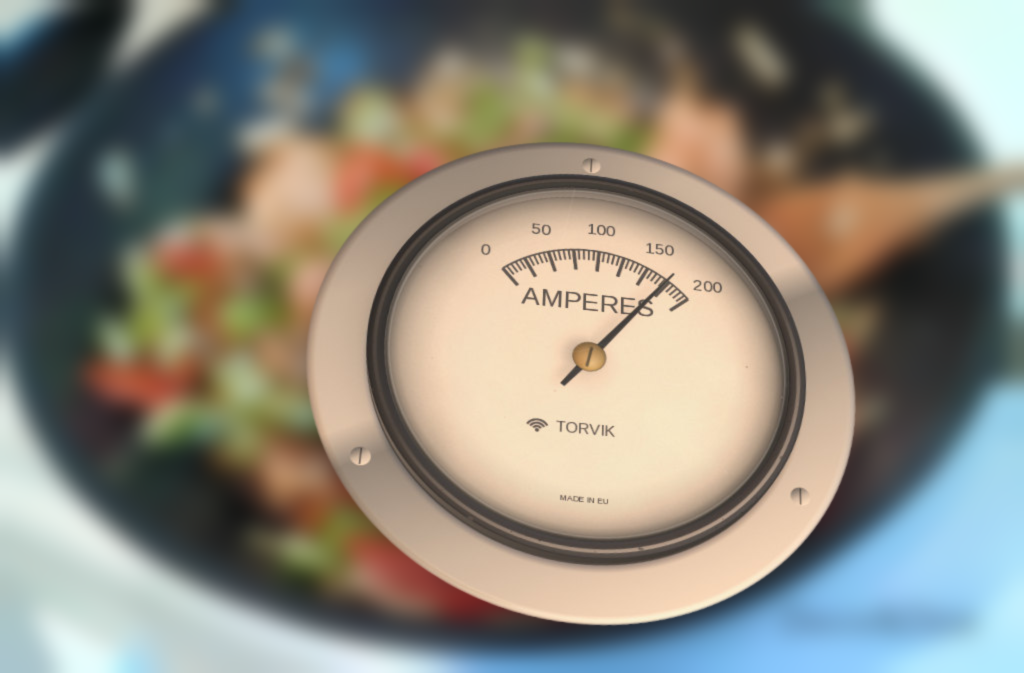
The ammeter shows 175 A
